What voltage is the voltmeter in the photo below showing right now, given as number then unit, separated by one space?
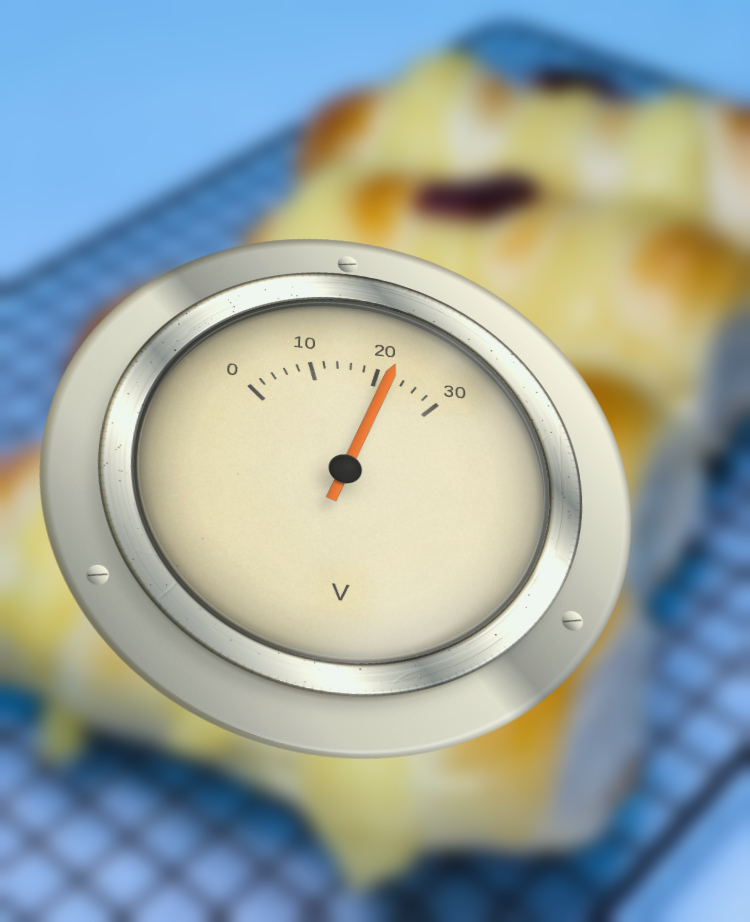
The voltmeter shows 22 V
